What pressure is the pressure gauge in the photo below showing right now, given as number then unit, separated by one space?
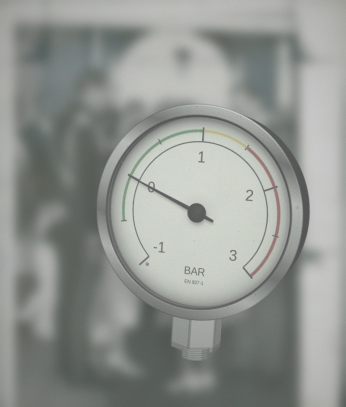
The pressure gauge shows 0 bar
